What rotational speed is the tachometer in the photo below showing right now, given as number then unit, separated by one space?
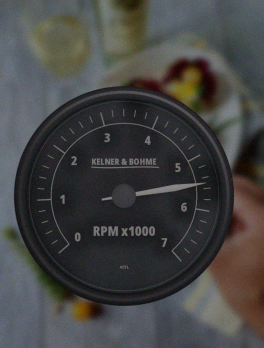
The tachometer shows 5500 rpm
